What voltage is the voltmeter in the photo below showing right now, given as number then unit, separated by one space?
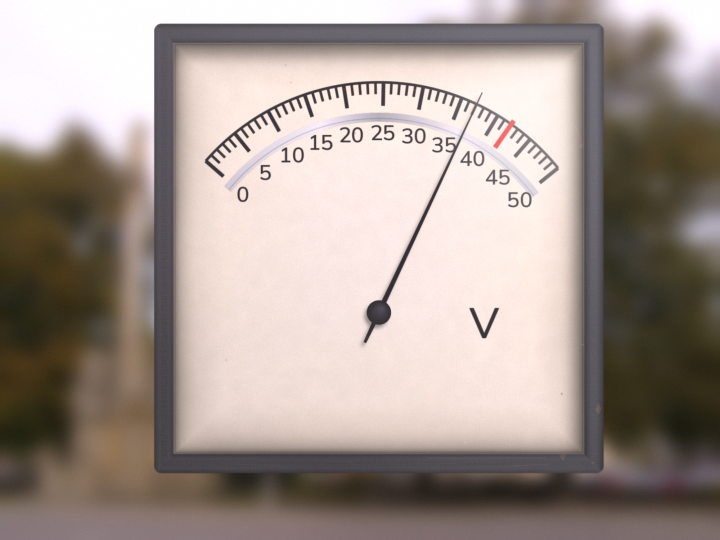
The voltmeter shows 37 V
